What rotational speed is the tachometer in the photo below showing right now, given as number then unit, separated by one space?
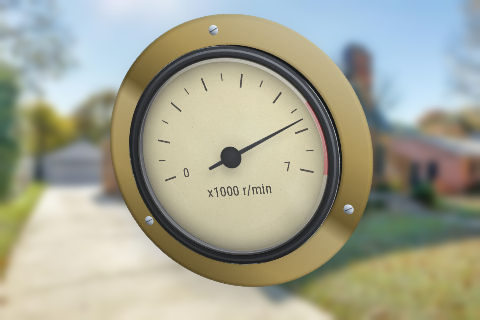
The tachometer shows 5750 rpm
